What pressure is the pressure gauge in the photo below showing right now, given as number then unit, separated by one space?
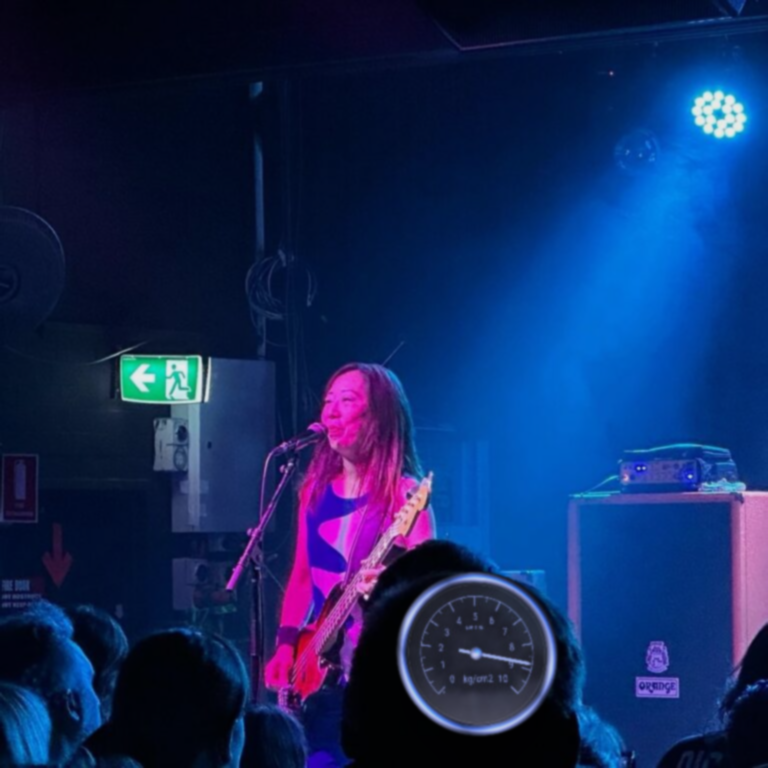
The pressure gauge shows 8.75 kg/cm²
